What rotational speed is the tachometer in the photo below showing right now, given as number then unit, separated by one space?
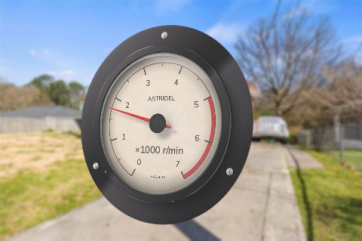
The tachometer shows 1750 rpm
